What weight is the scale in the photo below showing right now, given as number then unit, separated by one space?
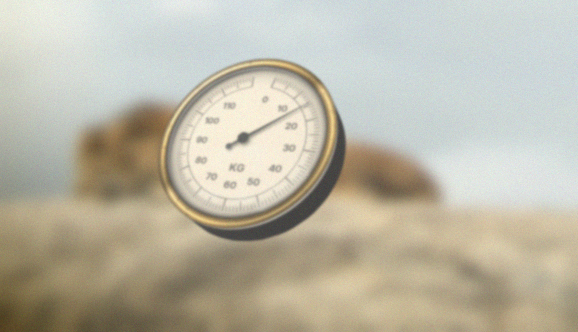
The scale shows 15 kg
